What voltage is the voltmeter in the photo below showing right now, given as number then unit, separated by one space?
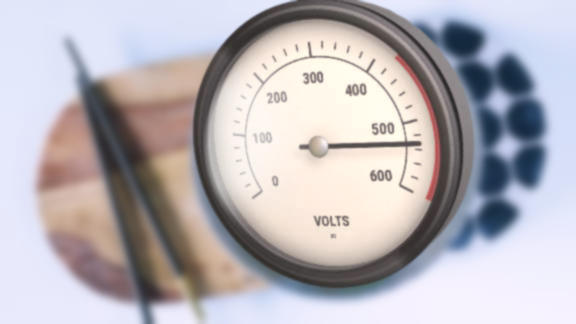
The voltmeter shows 530 V
